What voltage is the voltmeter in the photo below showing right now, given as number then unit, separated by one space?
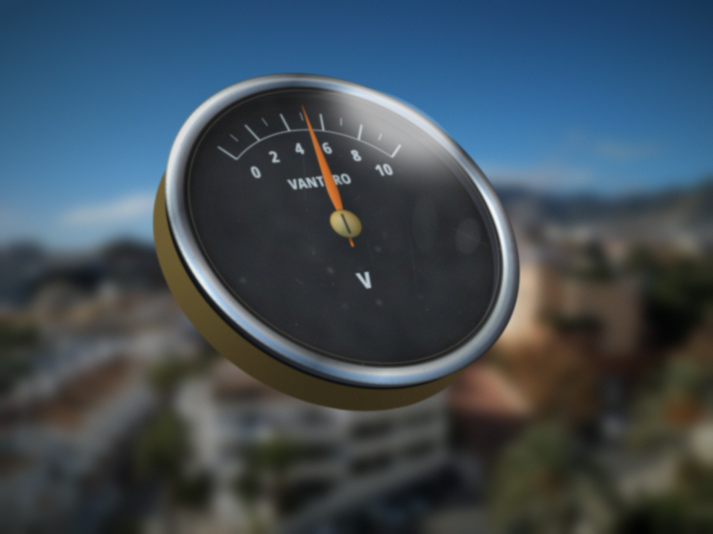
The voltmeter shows 5 V
